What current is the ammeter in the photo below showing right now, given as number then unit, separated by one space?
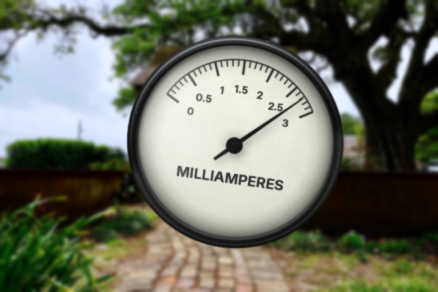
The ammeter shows 2.7 mA
